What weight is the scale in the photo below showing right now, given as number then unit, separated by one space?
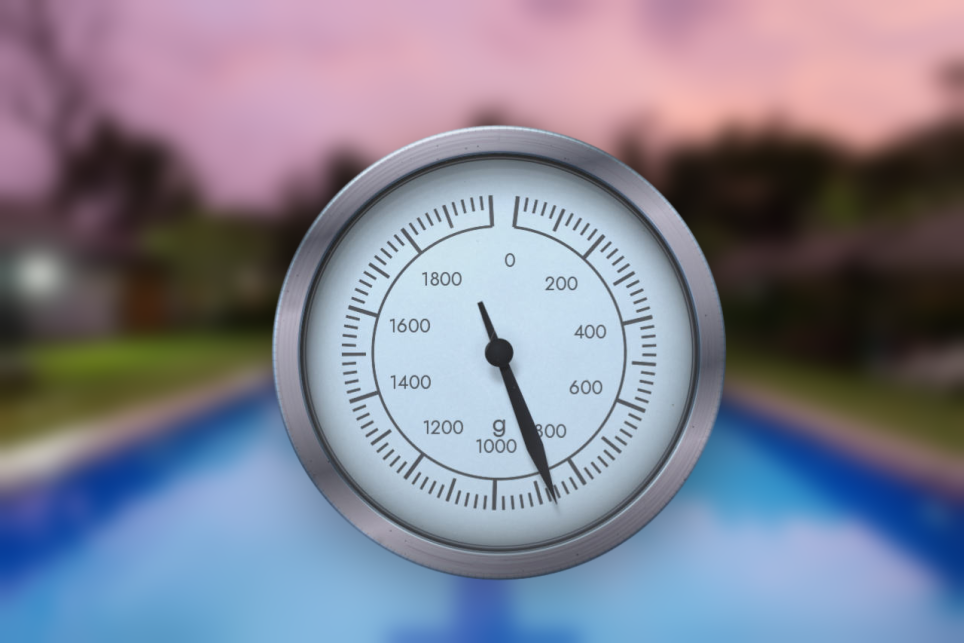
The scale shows 870 g
